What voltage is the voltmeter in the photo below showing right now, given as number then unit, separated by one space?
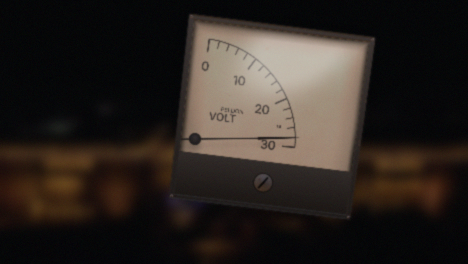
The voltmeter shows 28 V
